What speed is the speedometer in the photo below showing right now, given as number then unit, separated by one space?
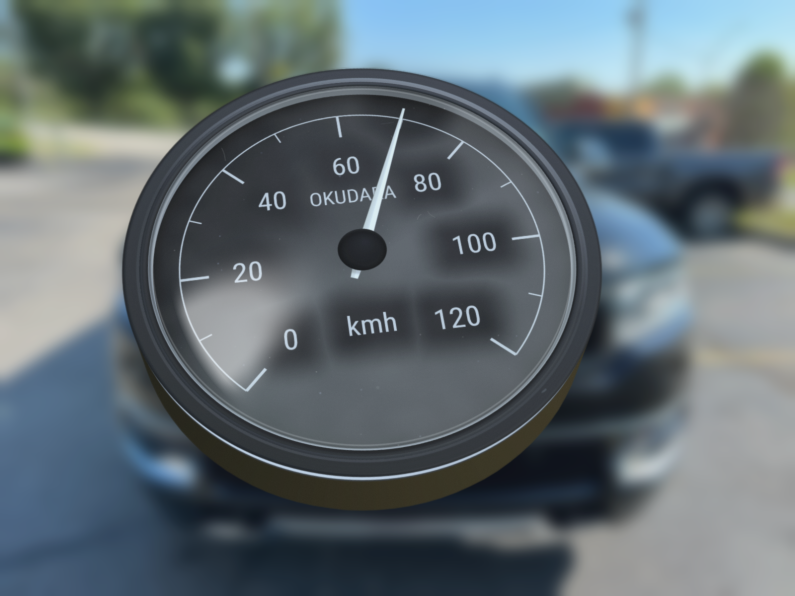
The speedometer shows 70 km/h
